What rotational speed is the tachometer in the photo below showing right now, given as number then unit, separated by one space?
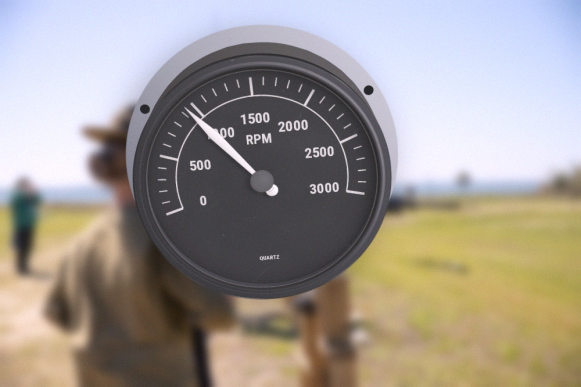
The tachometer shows 950 rpm
